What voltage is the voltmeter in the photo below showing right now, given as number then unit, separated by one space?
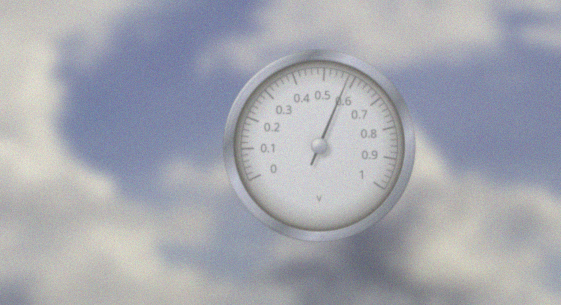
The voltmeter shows 0.58 V
